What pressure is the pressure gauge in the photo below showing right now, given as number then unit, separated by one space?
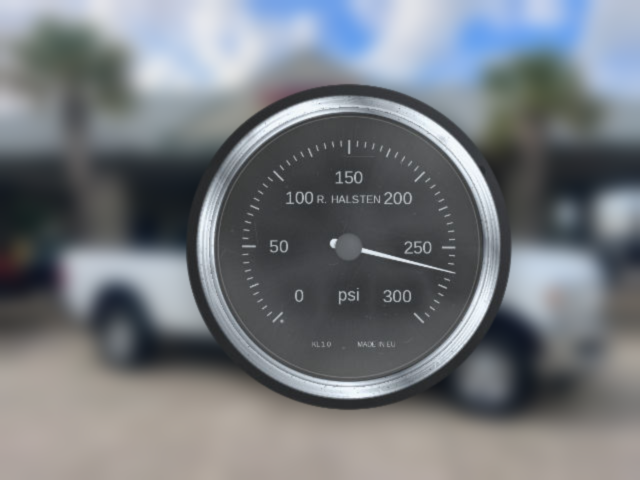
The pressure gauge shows 265 psi
